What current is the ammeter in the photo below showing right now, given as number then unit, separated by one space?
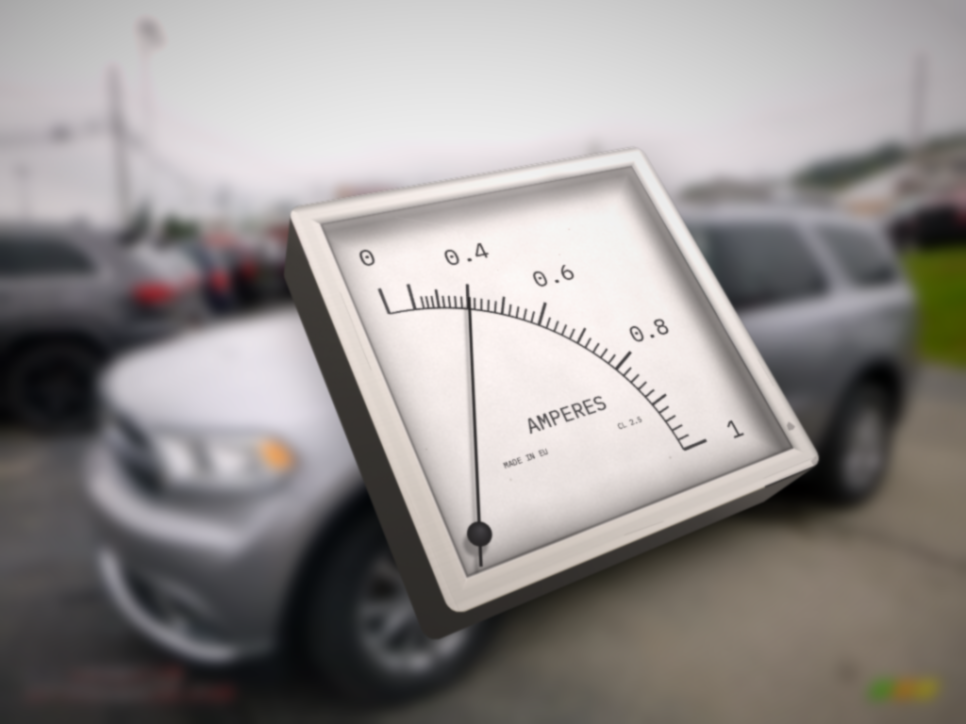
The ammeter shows 0.4 A
